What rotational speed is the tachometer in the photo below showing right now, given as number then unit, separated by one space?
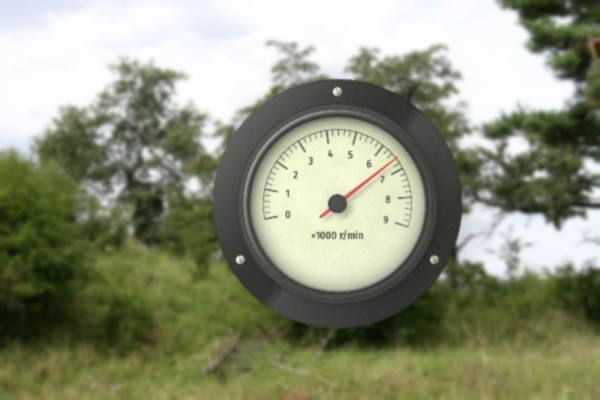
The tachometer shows 6600 rpm
